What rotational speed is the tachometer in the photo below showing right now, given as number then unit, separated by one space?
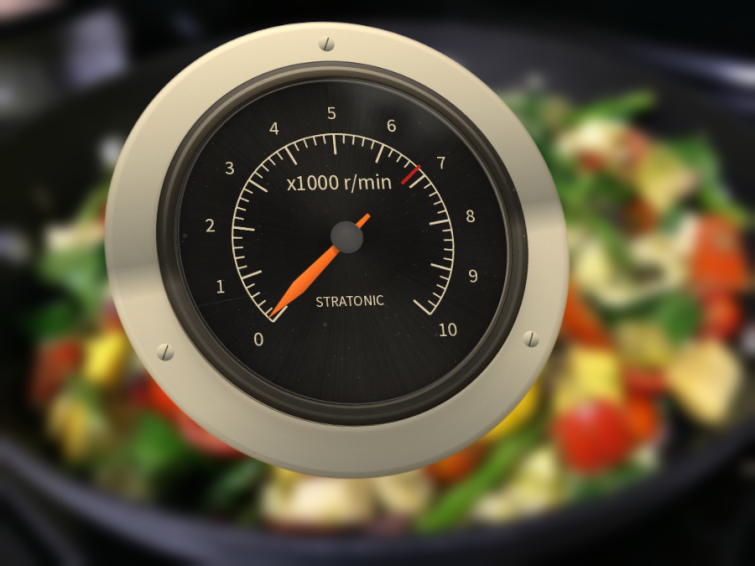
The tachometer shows 100 rpm
